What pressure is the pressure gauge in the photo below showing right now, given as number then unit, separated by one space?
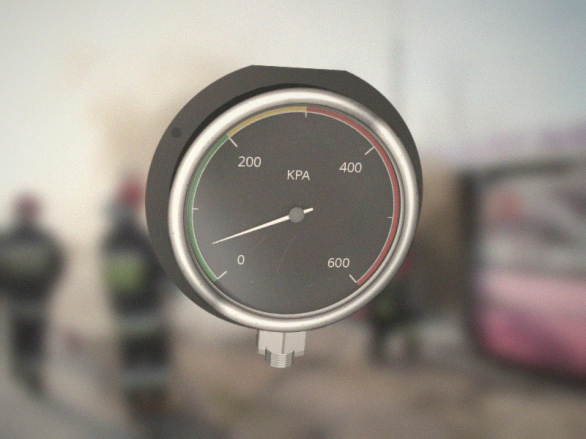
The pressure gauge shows 50 kPa
